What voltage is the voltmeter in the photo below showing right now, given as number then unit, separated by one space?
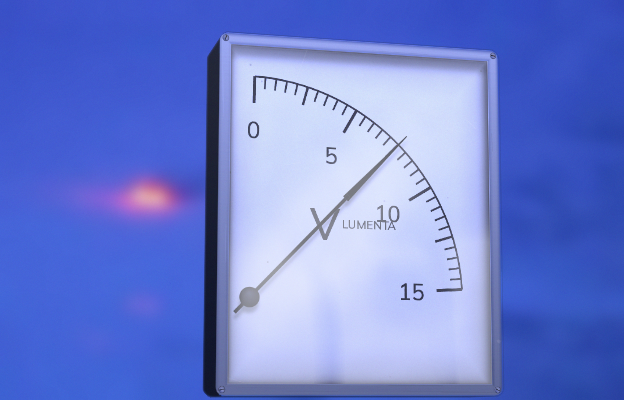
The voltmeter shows 7.5 V
